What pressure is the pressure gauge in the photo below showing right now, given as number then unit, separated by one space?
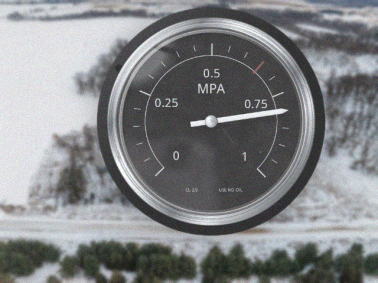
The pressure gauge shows 0.8 MPa
